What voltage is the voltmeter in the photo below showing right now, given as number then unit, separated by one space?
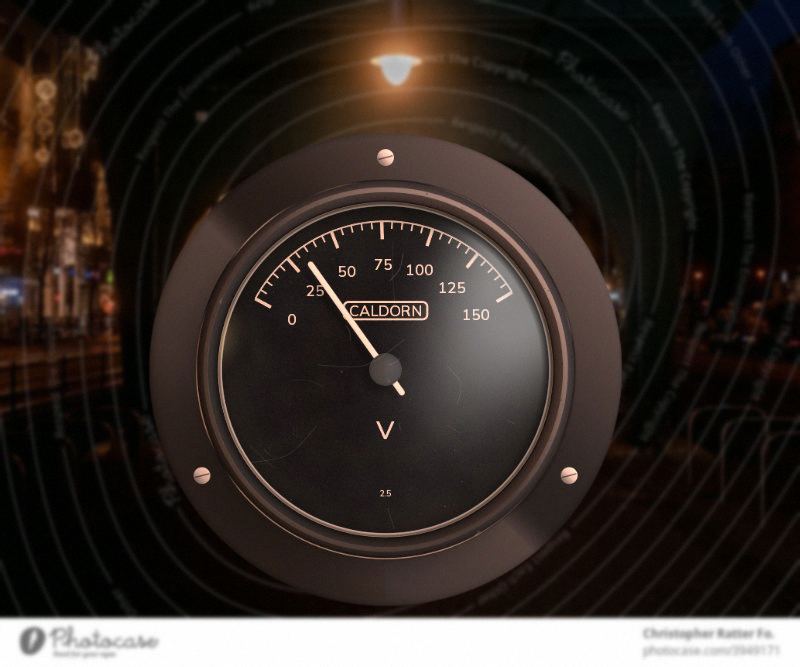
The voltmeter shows 32.5 V
